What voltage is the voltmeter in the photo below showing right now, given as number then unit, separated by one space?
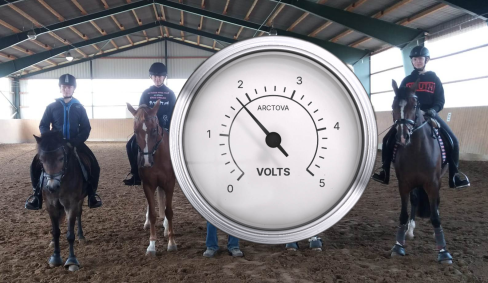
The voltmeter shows 1.8 V
